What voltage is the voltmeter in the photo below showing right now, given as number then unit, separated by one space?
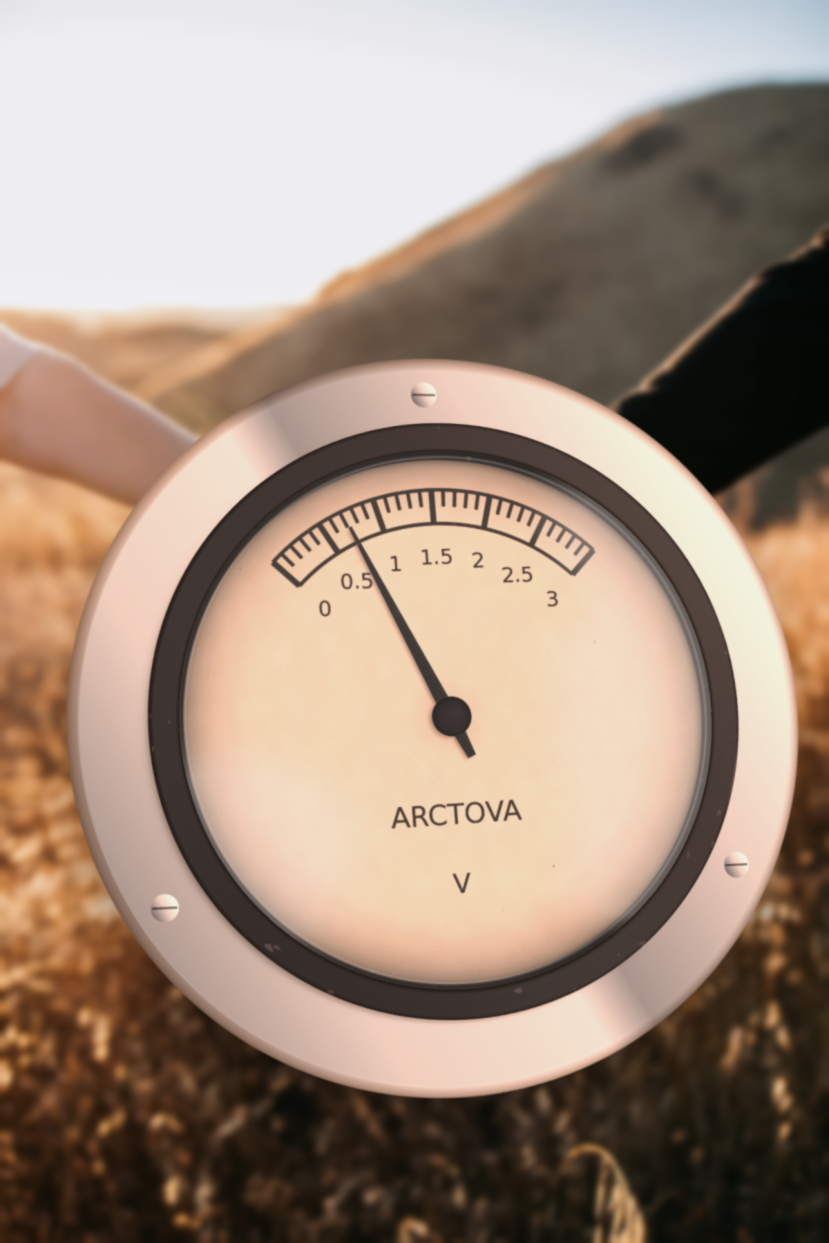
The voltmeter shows 0.7 V
